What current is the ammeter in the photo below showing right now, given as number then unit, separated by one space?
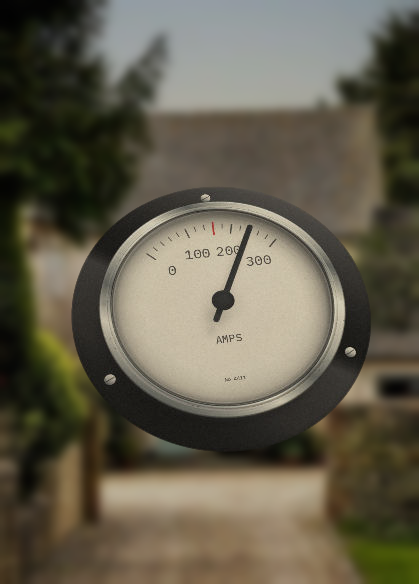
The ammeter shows 240 A
